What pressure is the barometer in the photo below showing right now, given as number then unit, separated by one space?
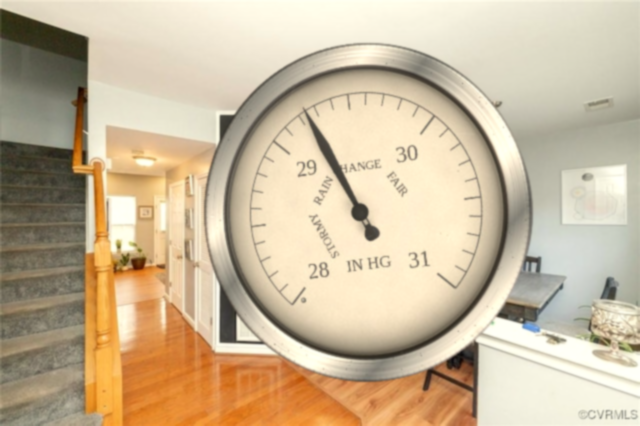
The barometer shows 29.25 inHg
